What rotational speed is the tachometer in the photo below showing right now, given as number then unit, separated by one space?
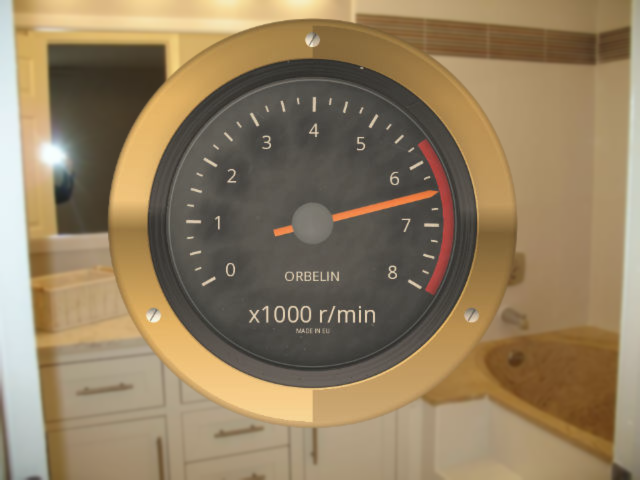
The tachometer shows 6500 rpm
